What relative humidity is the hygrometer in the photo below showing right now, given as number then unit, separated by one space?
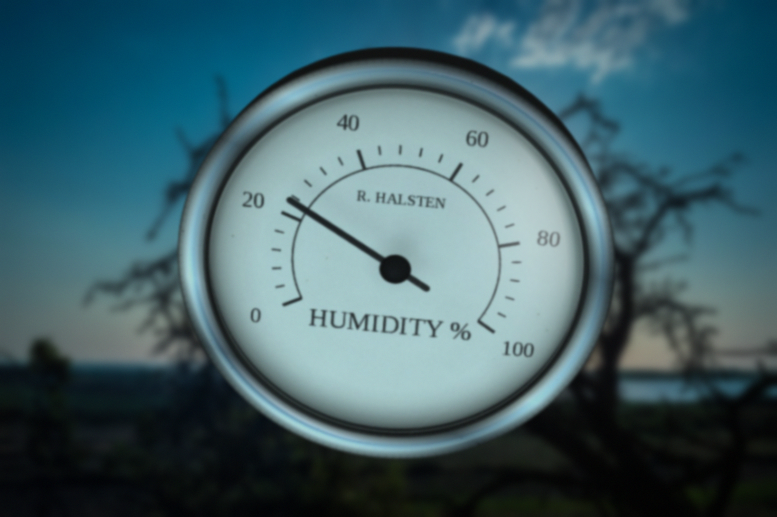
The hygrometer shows 24 %
